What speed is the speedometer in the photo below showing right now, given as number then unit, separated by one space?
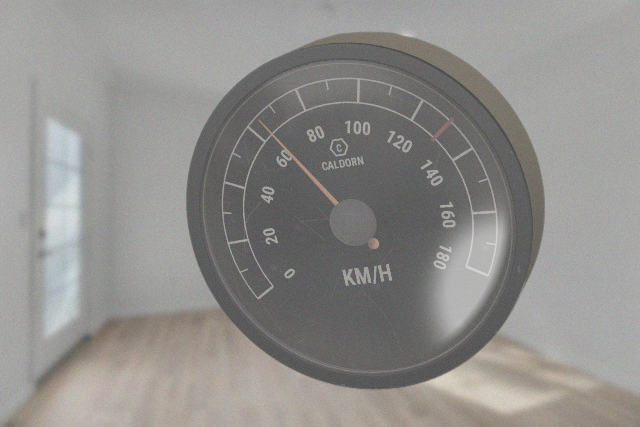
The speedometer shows 65 km/h
